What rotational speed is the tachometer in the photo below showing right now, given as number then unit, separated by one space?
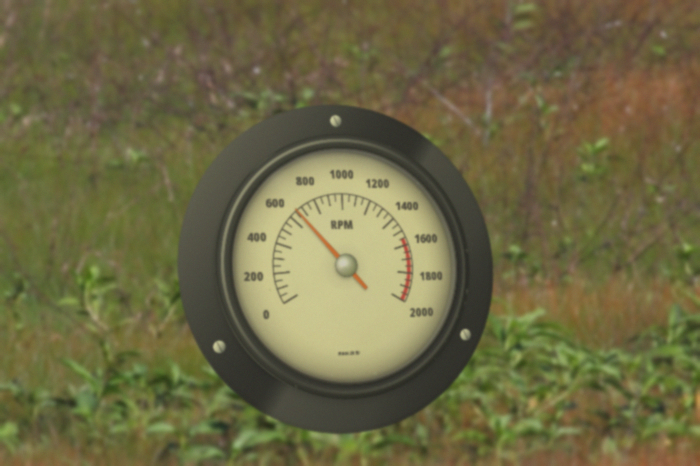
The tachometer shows 650 rpm
